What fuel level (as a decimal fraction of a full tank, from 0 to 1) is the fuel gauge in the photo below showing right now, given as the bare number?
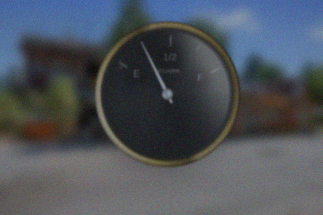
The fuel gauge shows 0.25
